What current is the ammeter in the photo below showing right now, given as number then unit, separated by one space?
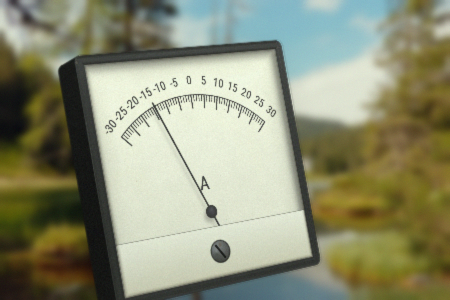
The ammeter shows -15 A
